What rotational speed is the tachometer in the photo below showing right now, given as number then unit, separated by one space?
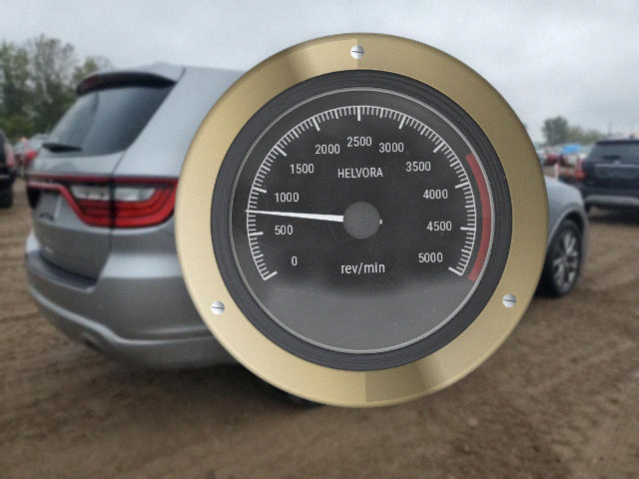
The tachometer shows 750 rpm
